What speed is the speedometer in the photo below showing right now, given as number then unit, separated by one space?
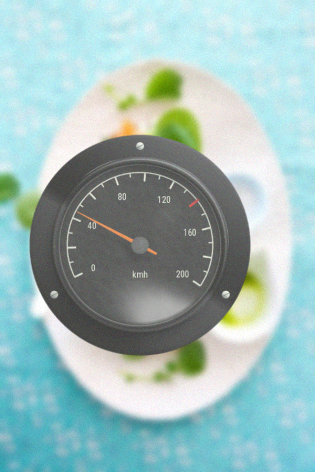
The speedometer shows 45 km/h
